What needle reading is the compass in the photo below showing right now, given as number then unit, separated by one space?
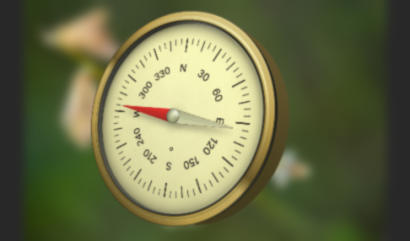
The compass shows 275 °
